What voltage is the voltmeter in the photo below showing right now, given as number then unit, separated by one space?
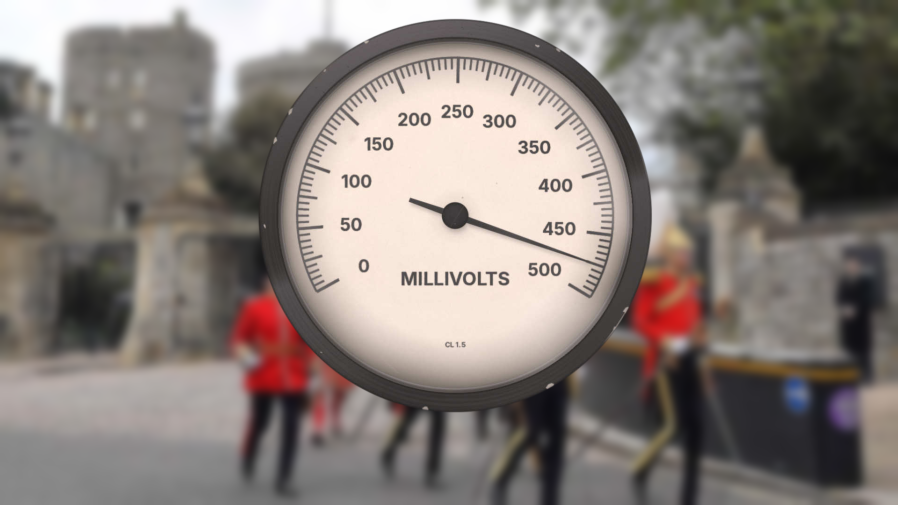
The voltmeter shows 475 mV
